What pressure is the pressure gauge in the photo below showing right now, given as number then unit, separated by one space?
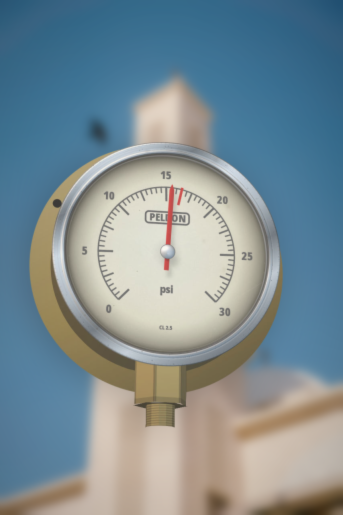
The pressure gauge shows 15.5 psi
